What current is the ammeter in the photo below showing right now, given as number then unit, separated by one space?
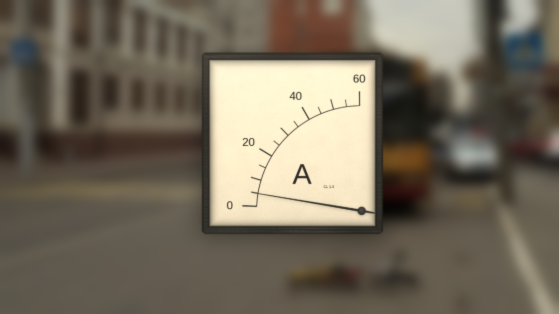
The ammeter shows 5 A
